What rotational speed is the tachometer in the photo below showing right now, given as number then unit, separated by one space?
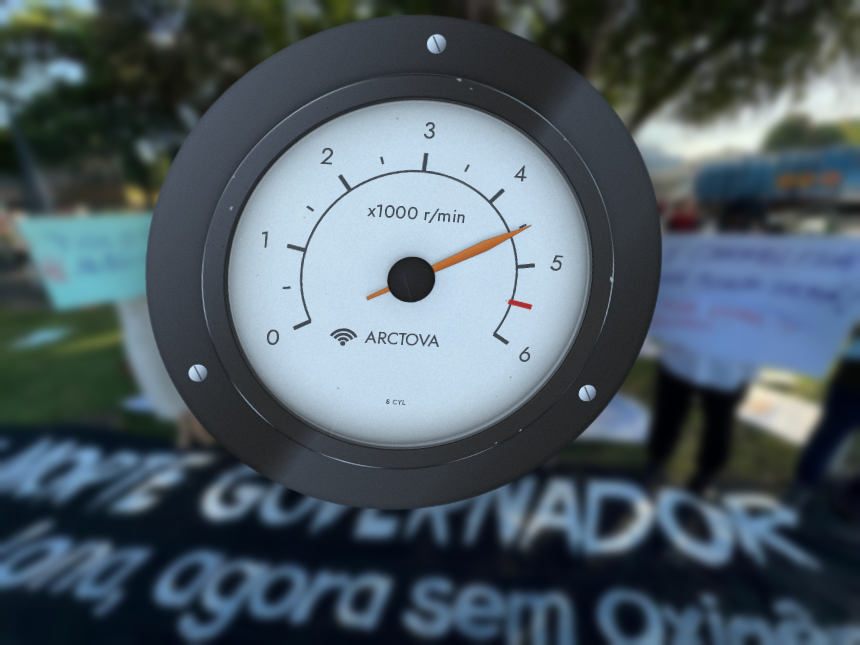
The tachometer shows 4500 rpm
